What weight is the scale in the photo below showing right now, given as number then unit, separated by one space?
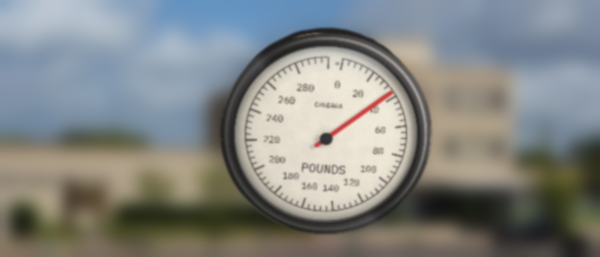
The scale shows 36 lb
